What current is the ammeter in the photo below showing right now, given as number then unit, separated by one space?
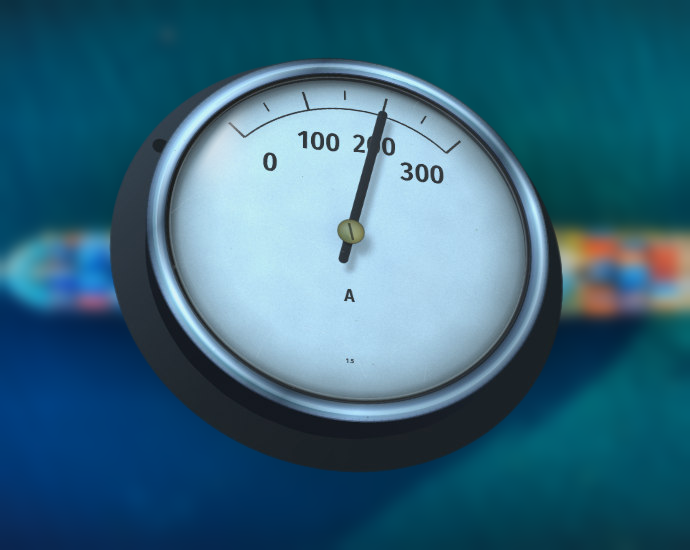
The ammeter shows 200 A
